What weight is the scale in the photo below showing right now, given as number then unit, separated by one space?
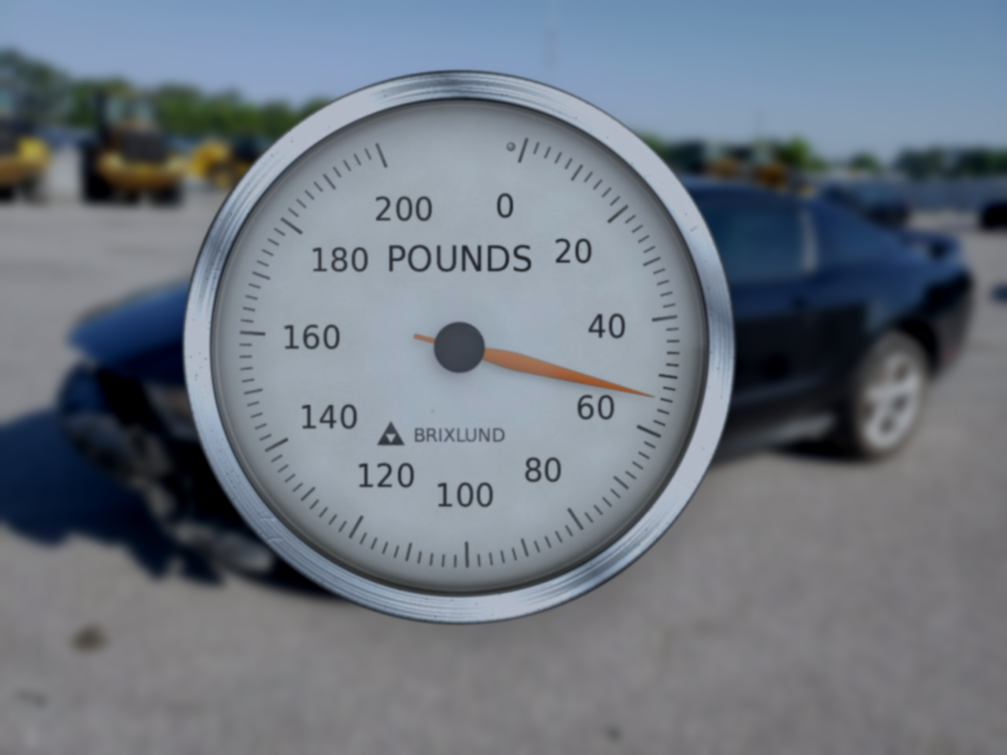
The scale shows 54 lb
